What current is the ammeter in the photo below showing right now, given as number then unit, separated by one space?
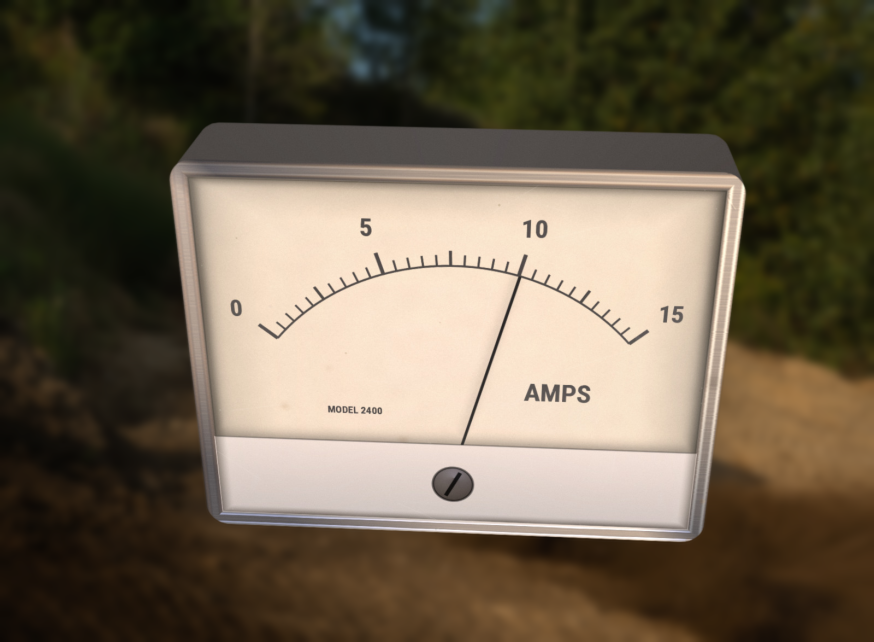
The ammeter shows 10 A
